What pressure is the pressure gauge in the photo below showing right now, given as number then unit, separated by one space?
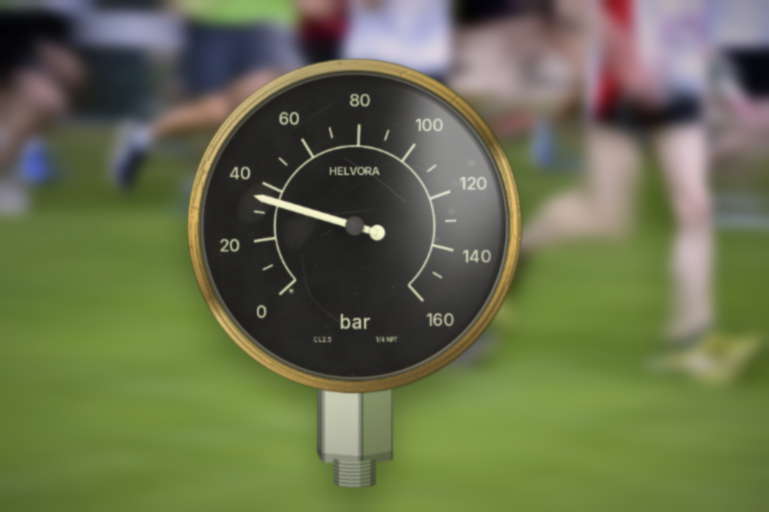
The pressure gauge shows 35 bar
